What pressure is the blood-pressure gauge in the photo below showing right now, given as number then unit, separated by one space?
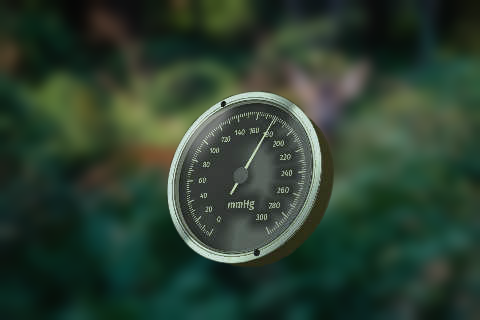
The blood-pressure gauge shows 180 mmHg
